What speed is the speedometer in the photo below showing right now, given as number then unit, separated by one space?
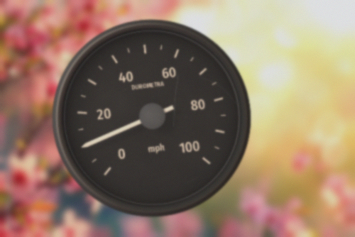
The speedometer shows 10 mph
